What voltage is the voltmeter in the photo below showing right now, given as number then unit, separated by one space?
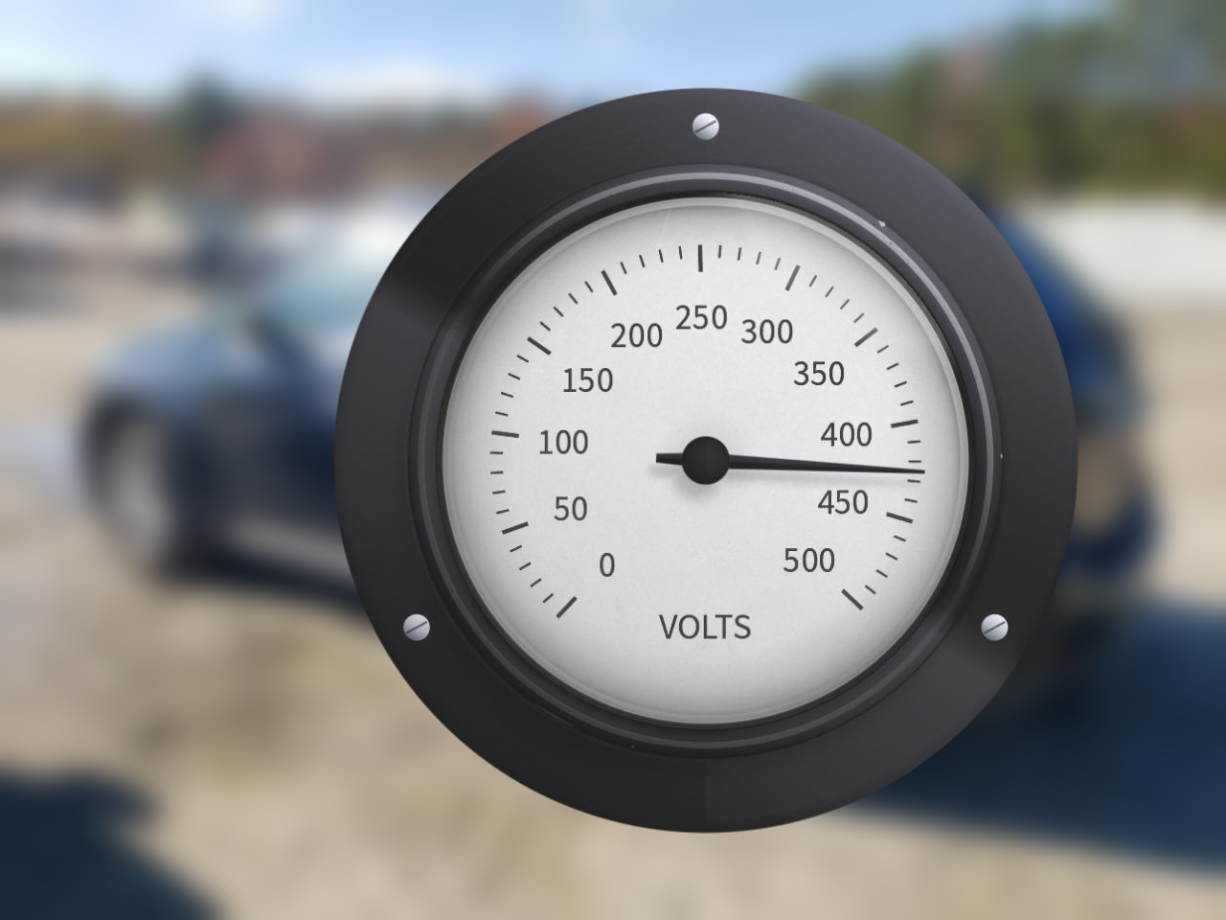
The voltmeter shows 425 V
